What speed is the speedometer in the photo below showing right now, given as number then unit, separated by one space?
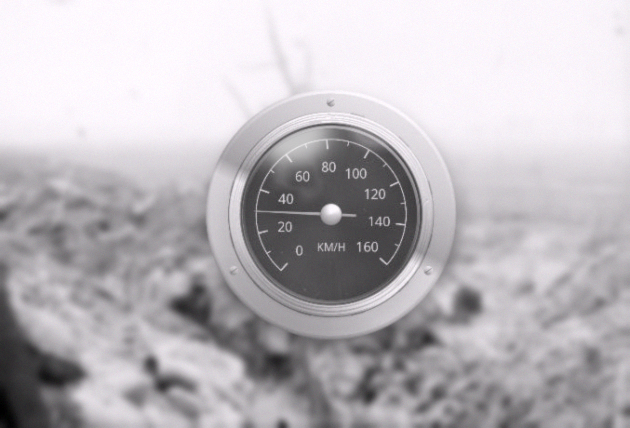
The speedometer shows 30 km/h
